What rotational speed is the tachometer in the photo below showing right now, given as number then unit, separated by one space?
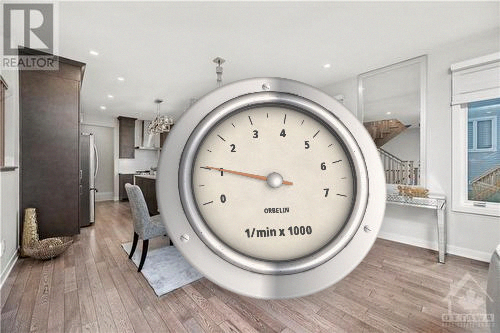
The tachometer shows 1000 rpm
